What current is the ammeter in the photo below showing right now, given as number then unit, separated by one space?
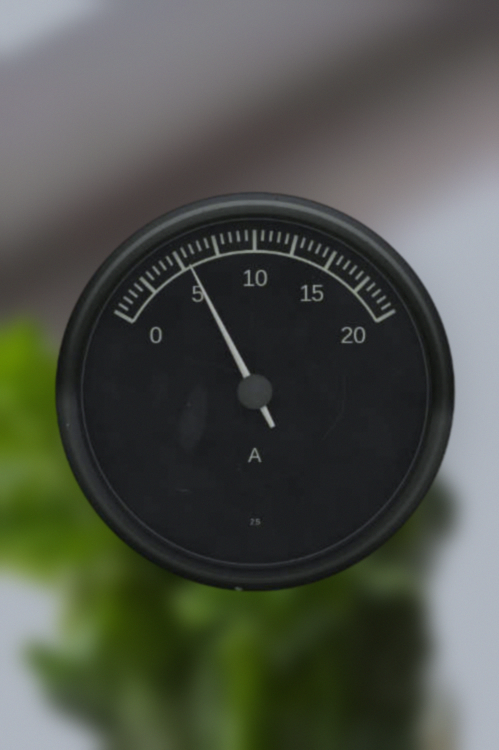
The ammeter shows 5.5 A
